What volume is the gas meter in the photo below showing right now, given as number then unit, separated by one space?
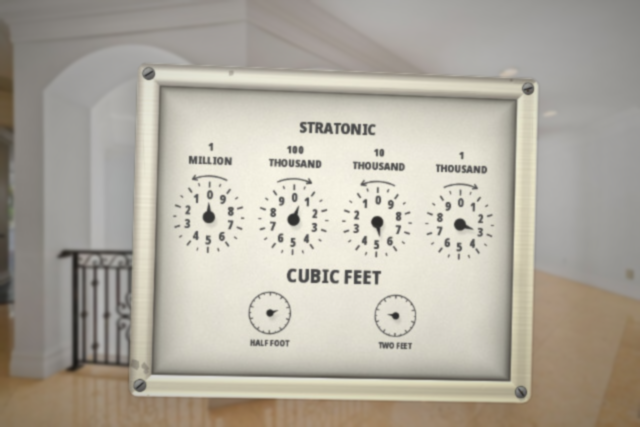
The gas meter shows 5300 ft³
